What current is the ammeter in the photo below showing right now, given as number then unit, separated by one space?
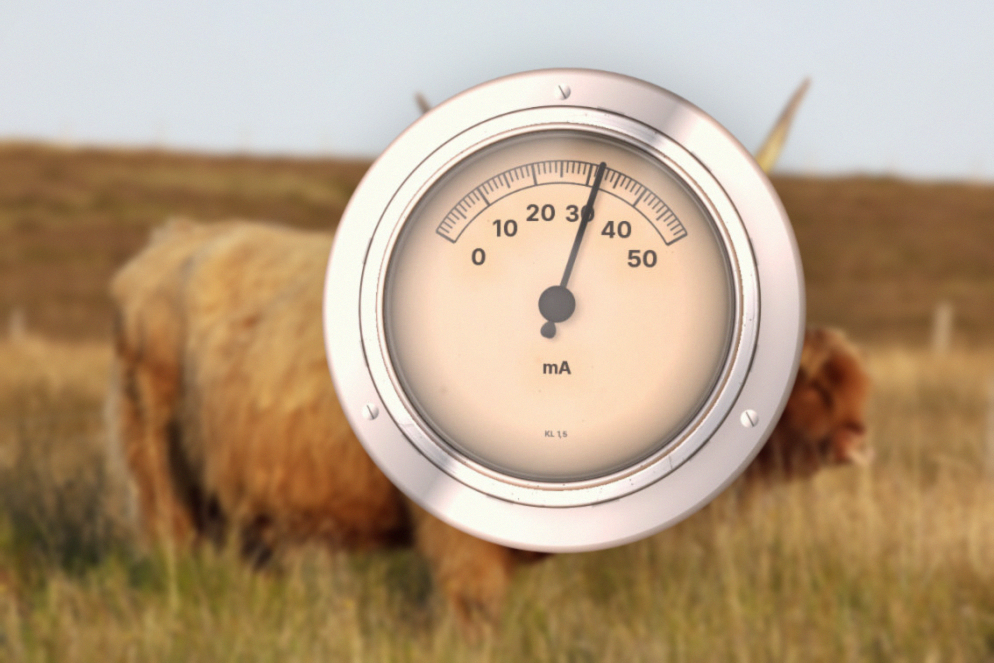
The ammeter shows 32 mA
